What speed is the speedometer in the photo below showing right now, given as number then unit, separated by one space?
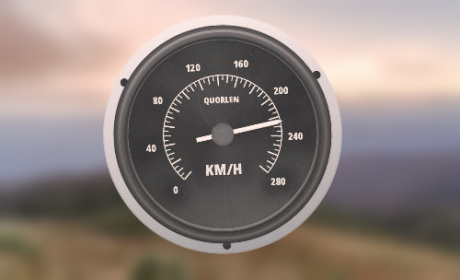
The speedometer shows 225 km/h
